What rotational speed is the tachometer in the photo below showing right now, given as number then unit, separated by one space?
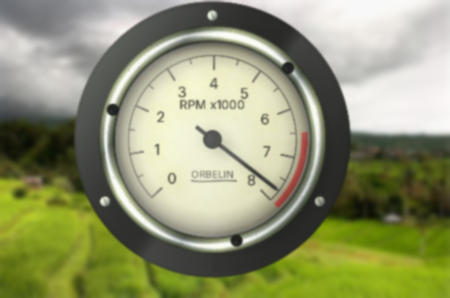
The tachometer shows 7750 rpm
